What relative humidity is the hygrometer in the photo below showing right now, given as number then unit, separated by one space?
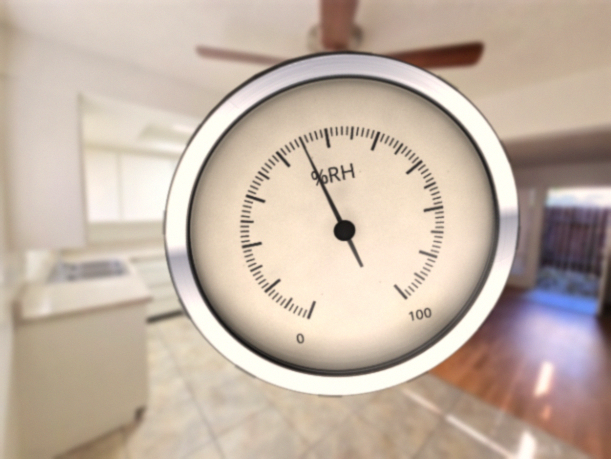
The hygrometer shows 45 %
